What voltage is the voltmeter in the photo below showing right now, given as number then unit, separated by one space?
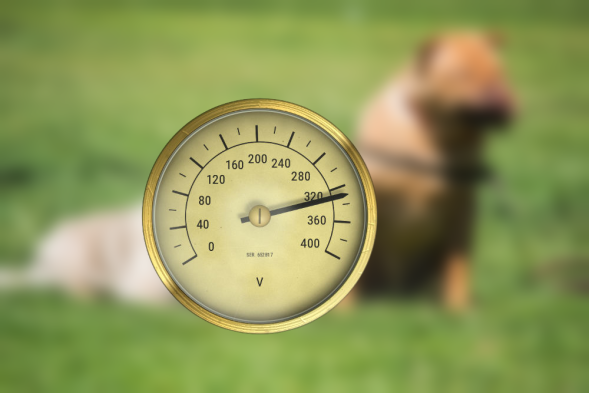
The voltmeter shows 330 V
